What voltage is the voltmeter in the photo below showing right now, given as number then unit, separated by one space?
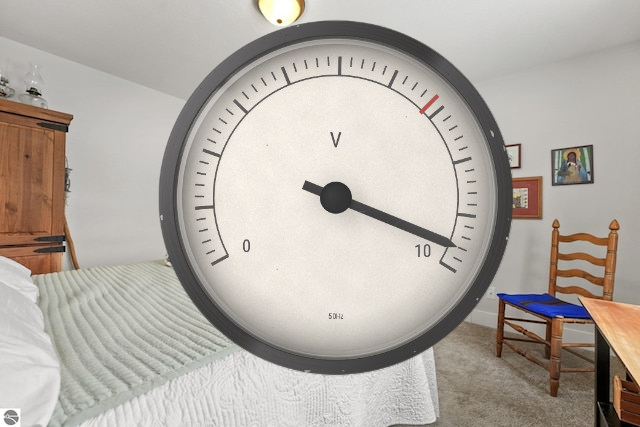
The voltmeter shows 9.6 V
